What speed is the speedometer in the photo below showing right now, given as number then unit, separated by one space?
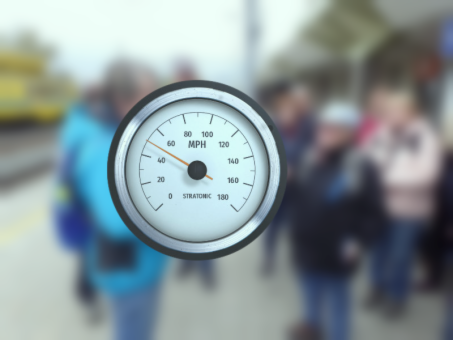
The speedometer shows 50 mph
